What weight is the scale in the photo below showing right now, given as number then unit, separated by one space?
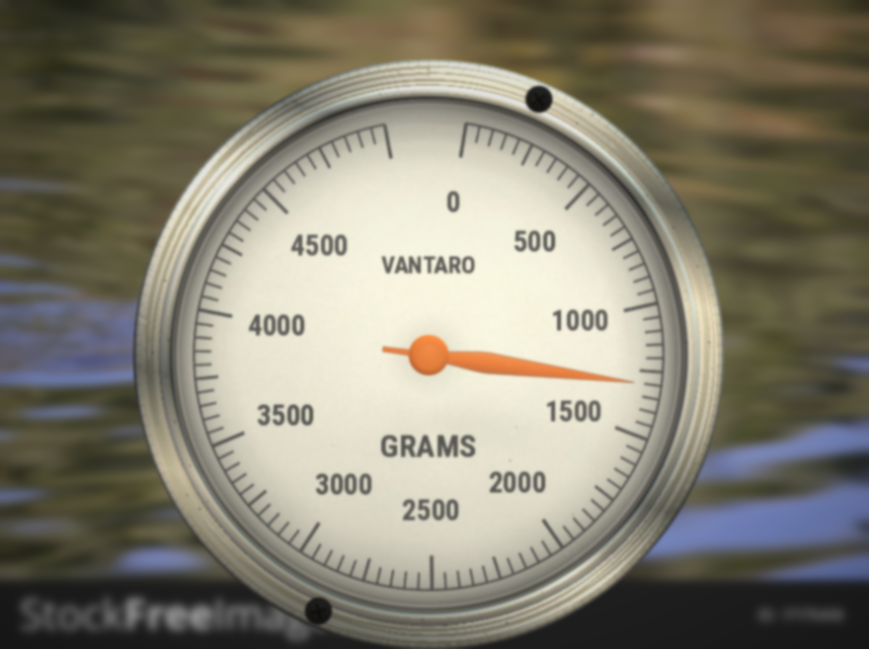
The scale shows 1300 g
